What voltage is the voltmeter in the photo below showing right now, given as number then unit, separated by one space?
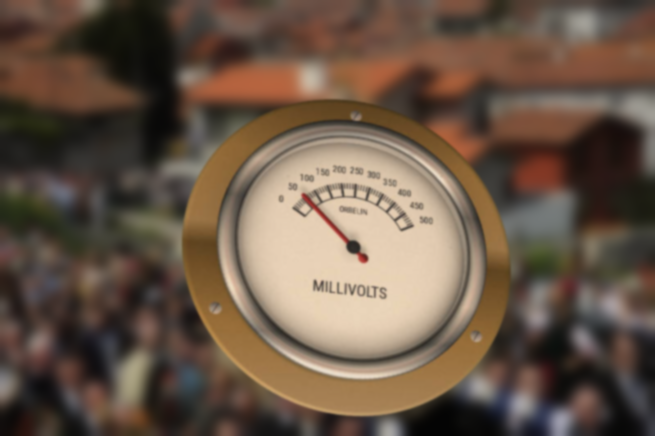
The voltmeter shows 50 mV
